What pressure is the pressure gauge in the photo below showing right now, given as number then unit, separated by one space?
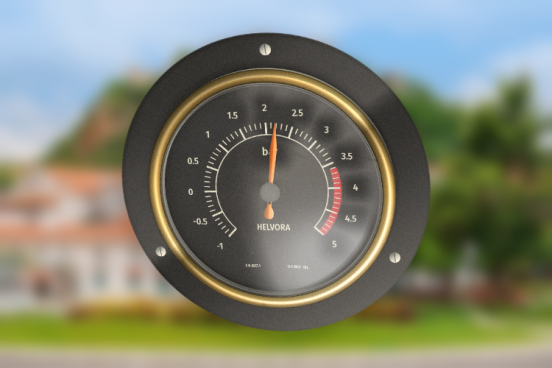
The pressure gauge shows 2.2 bar
